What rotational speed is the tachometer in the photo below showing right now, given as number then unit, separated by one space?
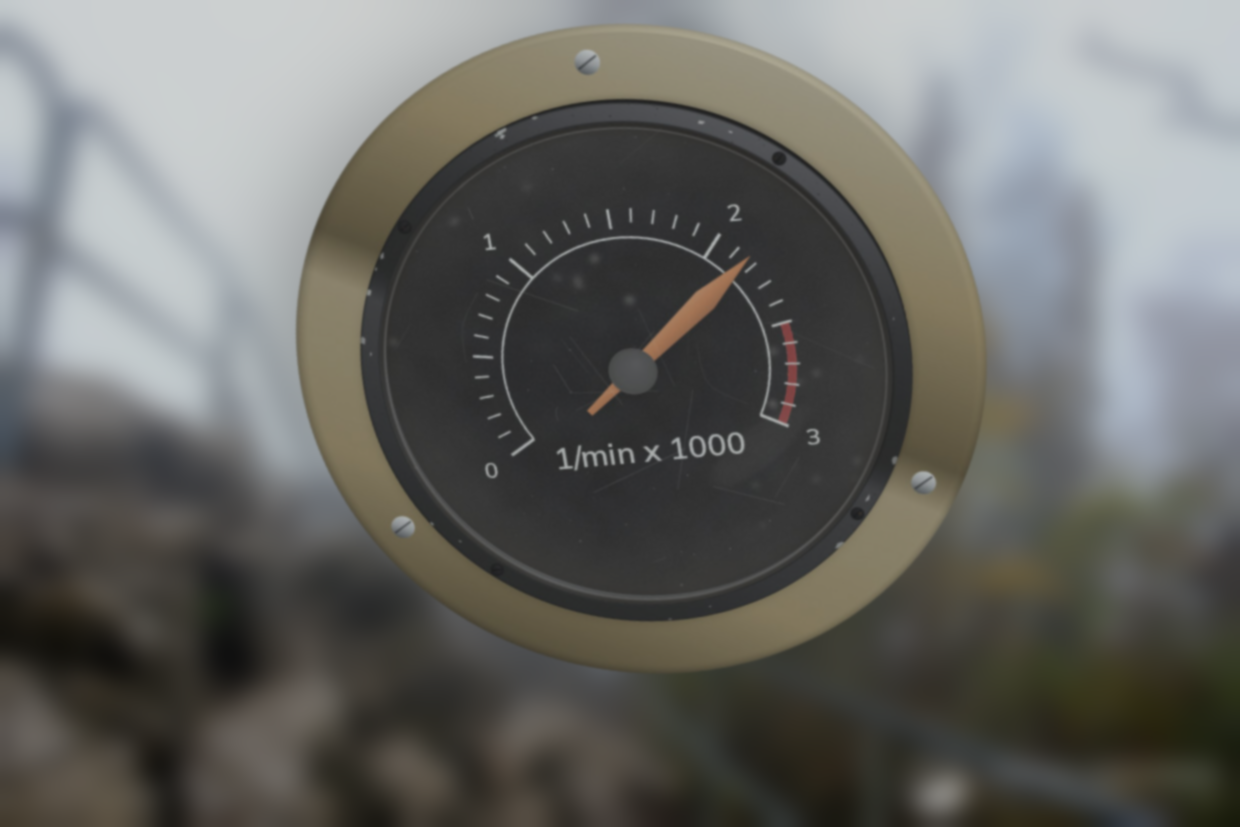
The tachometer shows 2150 rpm
